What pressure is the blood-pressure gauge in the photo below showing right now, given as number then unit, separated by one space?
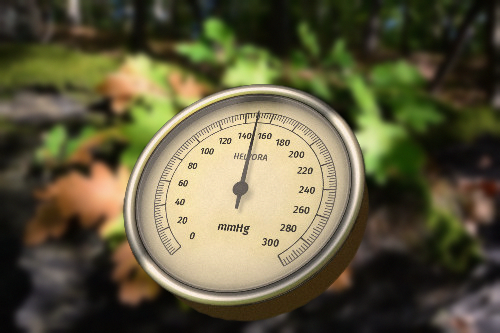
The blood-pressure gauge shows 150 mmHg
